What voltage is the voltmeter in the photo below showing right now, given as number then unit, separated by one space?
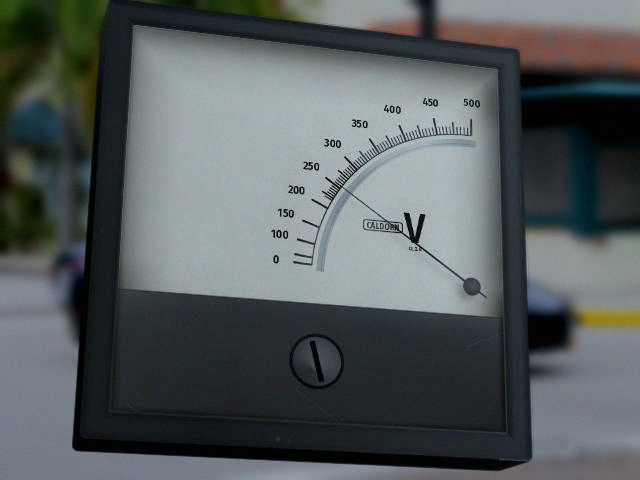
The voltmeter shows 250 V
